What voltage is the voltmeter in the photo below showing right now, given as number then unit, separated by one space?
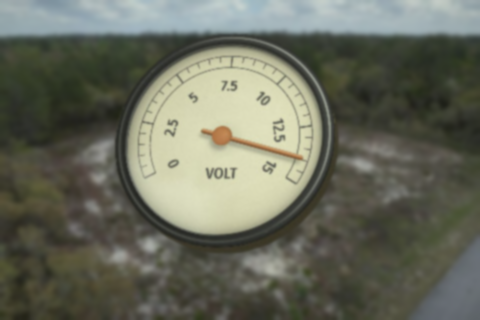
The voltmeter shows 14 V
